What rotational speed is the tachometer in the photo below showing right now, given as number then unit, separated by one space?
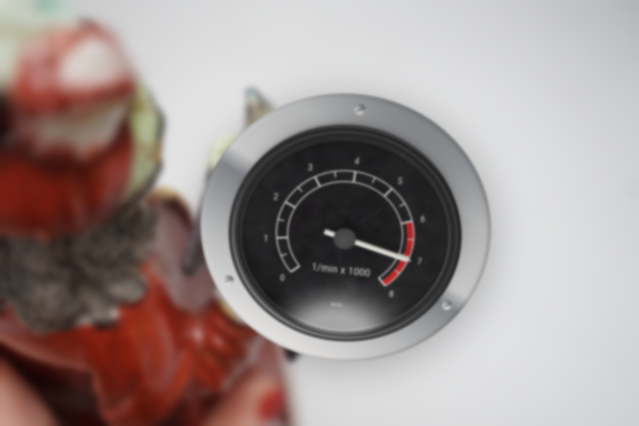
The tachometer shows 7000 rpm
